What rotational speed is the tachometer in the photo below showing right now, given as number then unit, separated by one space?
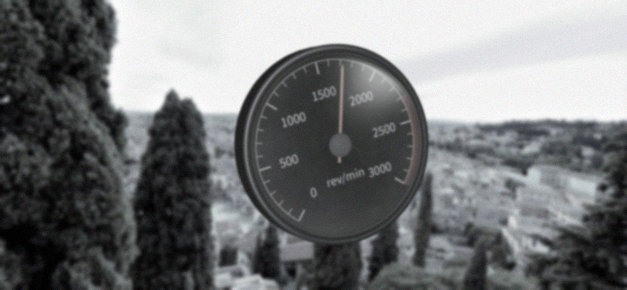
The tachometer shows 1700 rpm
